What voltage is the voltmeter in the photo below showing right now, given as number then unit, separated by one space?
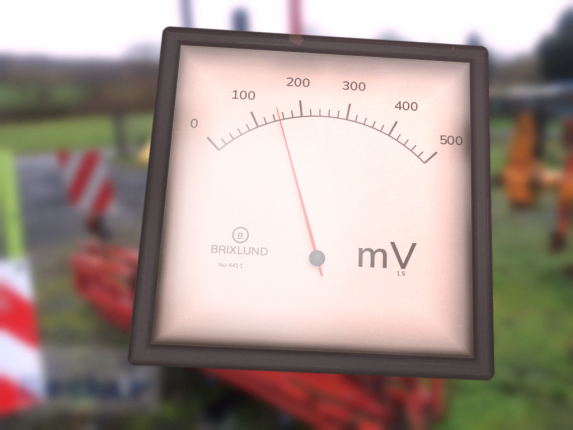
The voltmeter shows 150 mV
